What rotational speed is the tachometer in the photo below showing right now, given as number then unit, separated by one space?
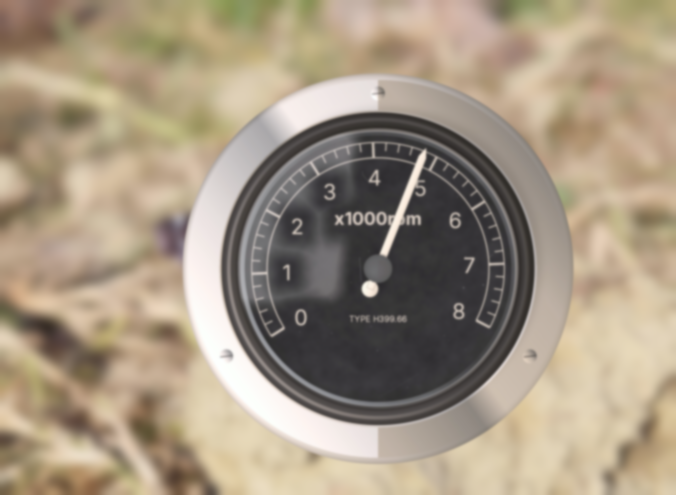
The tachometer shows 4800 rpm
